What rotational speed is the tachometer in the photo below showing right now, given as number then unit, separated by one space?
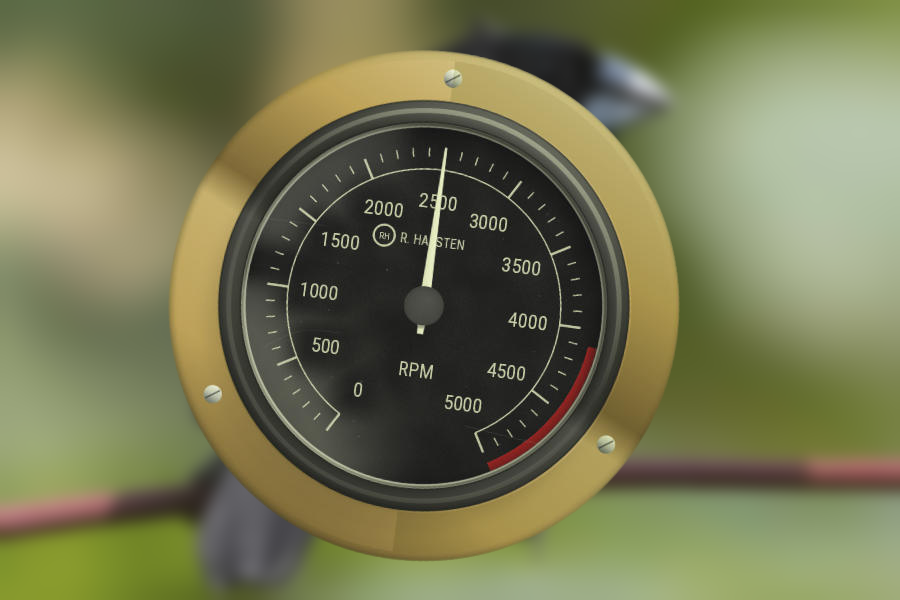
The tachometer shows 2500 rpm
